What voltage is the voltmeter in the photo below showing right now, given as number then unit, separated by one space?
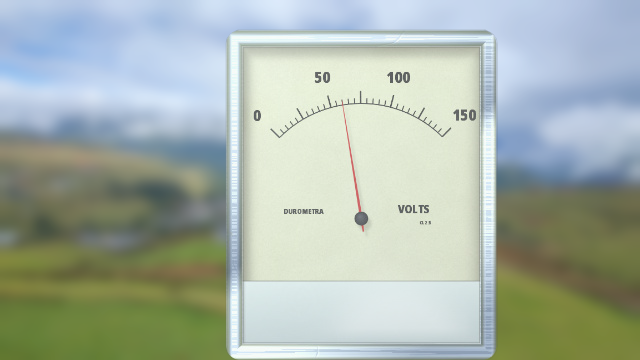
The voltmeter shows 60 V
